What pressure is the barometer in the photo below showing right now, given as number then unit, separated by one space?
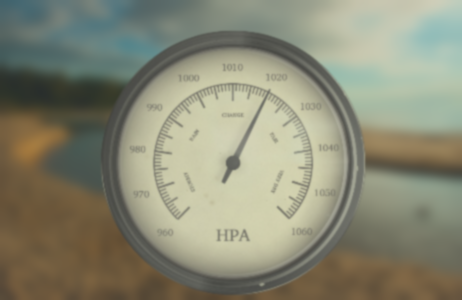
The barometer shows 1020 hPa
